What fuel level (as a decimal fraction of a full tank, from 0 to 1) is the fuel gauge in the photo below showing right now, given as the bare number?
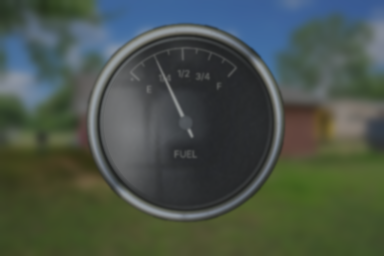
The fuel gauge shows 0.25
